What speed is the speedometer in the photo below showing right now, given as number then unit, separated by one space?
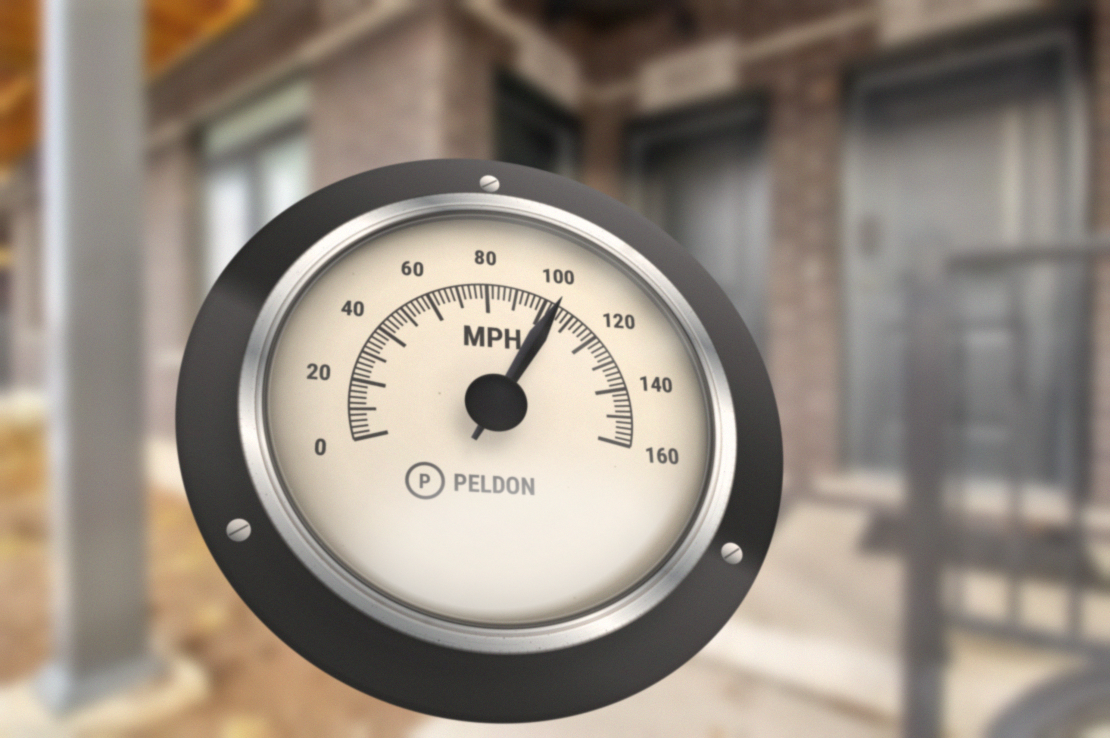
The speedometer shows 104 mph
